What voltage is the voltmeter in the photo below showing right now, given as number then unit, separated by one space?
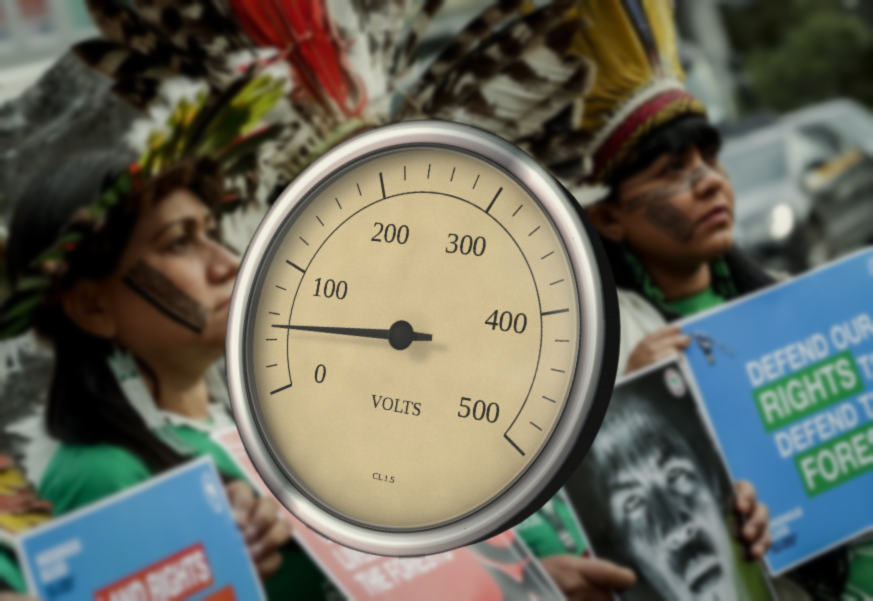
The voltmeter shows 50 V
